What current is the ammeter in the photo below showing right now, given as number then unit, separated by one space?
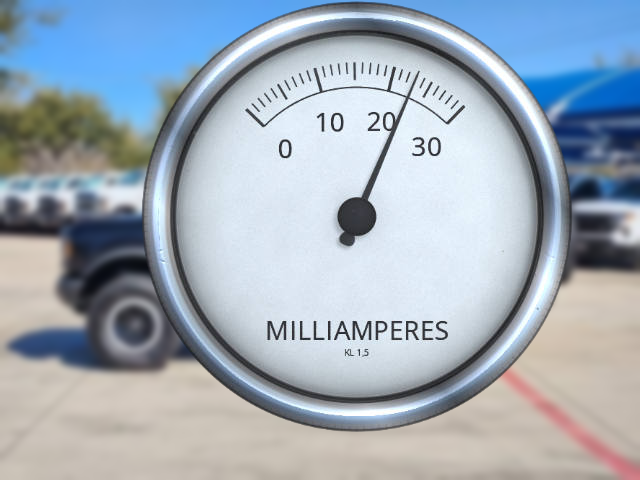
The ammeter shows 23 mA
